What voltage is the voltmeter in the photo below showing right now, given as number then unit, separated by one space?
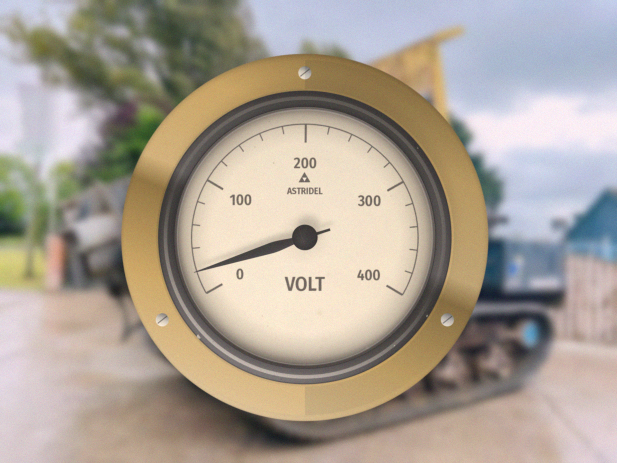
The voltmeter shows 20 V
